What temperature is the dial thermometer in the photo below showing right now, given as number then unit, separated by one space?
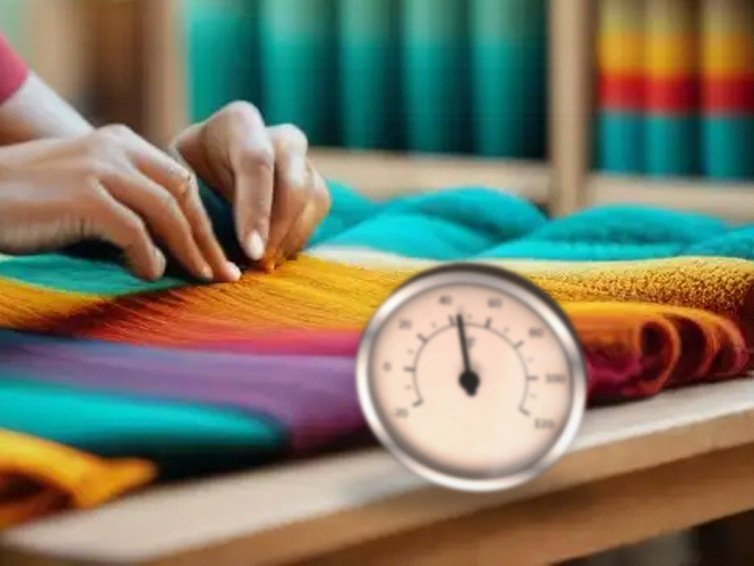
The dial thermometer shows 45 °F
